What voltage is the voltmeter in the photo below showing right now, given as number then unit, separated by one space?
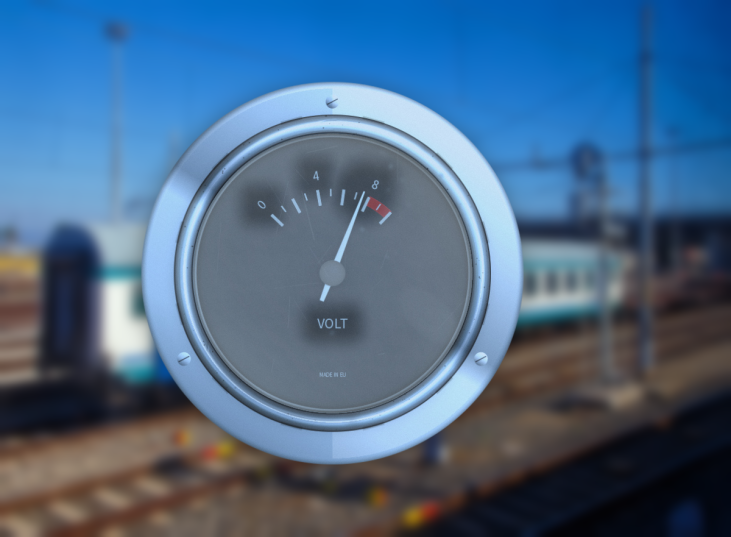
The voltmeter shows 7.5 V
